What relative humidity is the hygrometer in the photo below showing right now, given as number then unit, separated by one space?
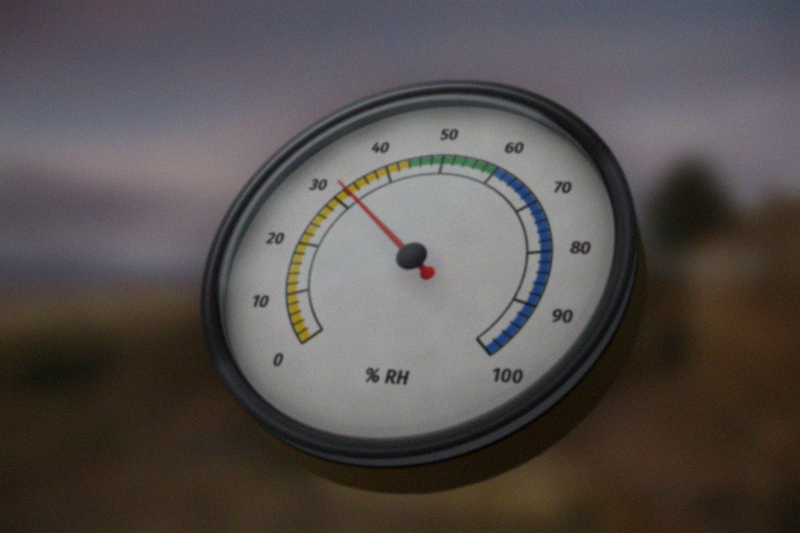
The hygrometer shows 32 %
